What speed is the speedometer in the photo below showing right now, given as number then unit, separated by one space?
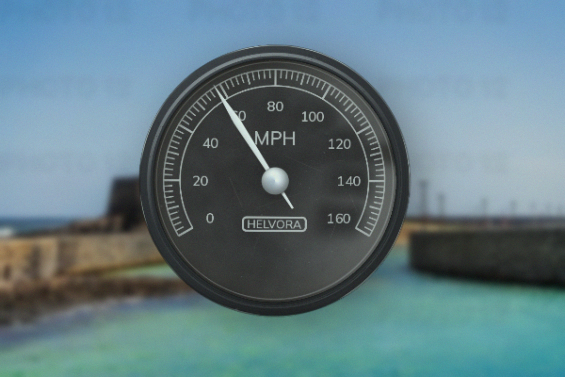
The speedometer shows 58 mph
